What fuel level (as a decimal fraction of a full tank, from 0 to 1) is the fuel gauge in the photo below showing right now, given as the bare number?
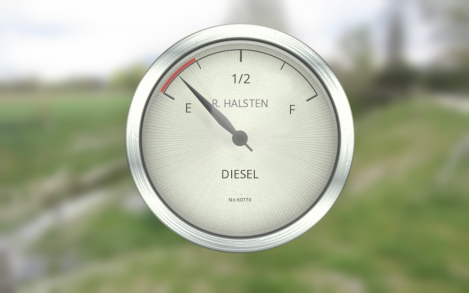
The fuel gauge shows 0.125
